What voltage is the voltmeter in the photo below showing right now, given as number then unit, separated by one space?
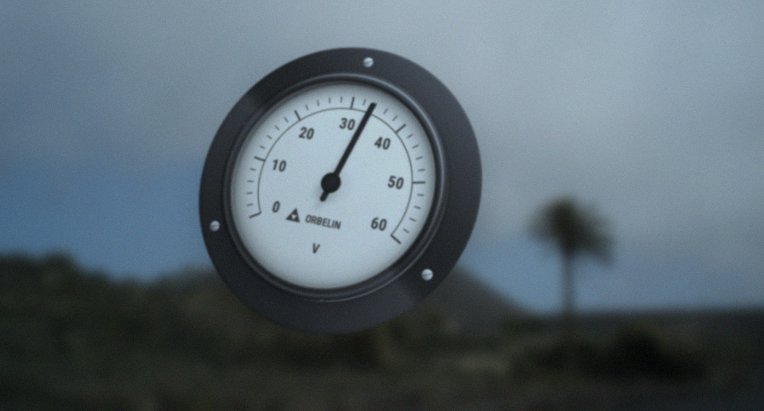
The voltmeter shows 34 V
